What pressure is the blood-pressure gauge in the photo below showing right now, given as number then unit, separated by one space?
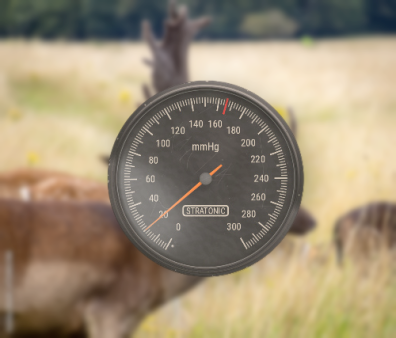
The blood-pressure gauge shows 20 mmHg
